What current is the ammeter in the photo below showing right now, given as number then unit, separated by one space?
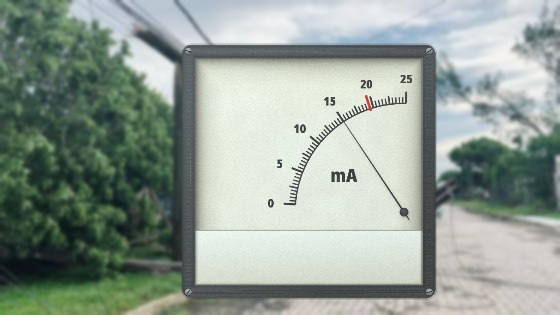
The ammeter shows 15 mA
